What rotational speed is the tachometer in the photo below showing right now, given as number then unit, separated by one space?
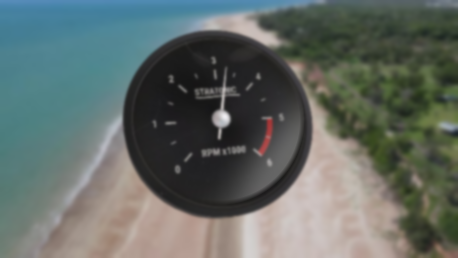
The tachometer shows 3250 rpm
